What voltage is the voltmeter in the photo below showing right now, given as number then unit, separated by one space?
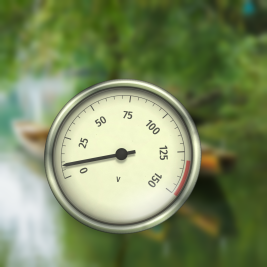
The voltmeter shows 7.5 V
